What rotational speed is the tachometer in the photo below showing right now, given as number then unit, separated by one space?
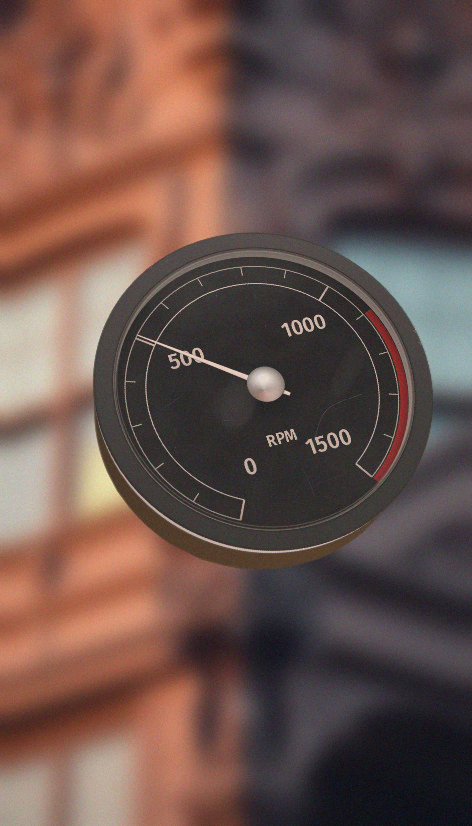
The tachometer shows 500 rpm
